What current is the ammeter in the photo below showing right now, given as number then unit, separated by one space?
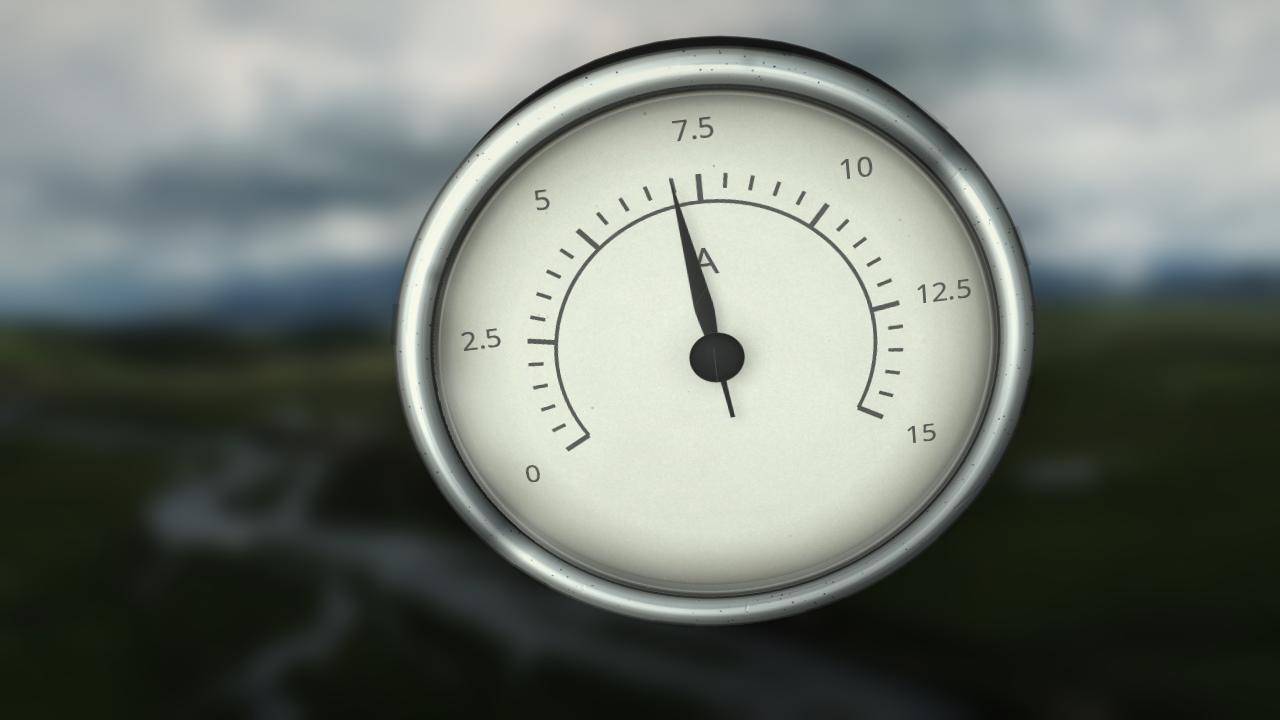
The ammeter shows 7 A
